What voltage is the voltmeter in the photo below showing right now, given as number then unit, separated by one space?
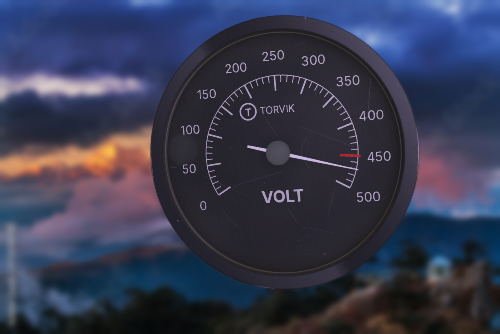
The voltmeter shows 470 V
